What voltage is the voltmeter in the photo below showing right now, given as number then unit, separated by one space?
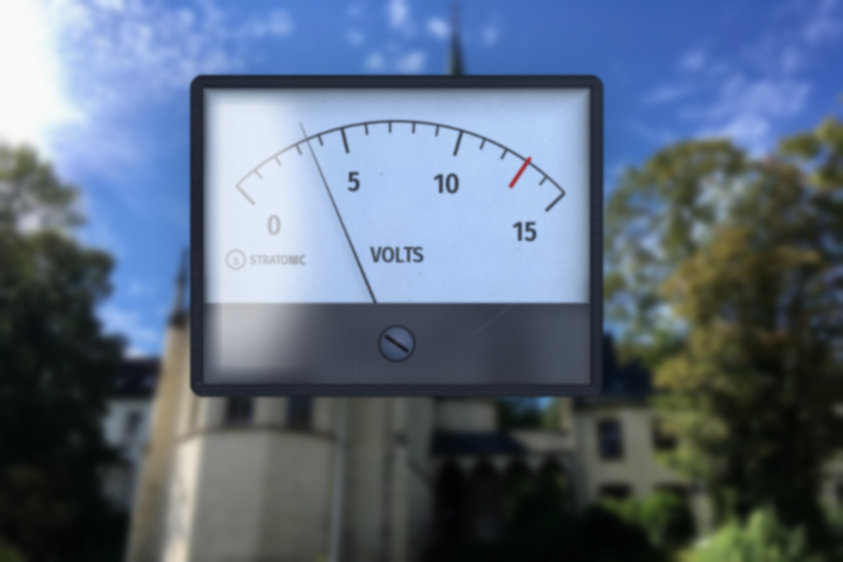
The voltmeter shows 3.5 V
